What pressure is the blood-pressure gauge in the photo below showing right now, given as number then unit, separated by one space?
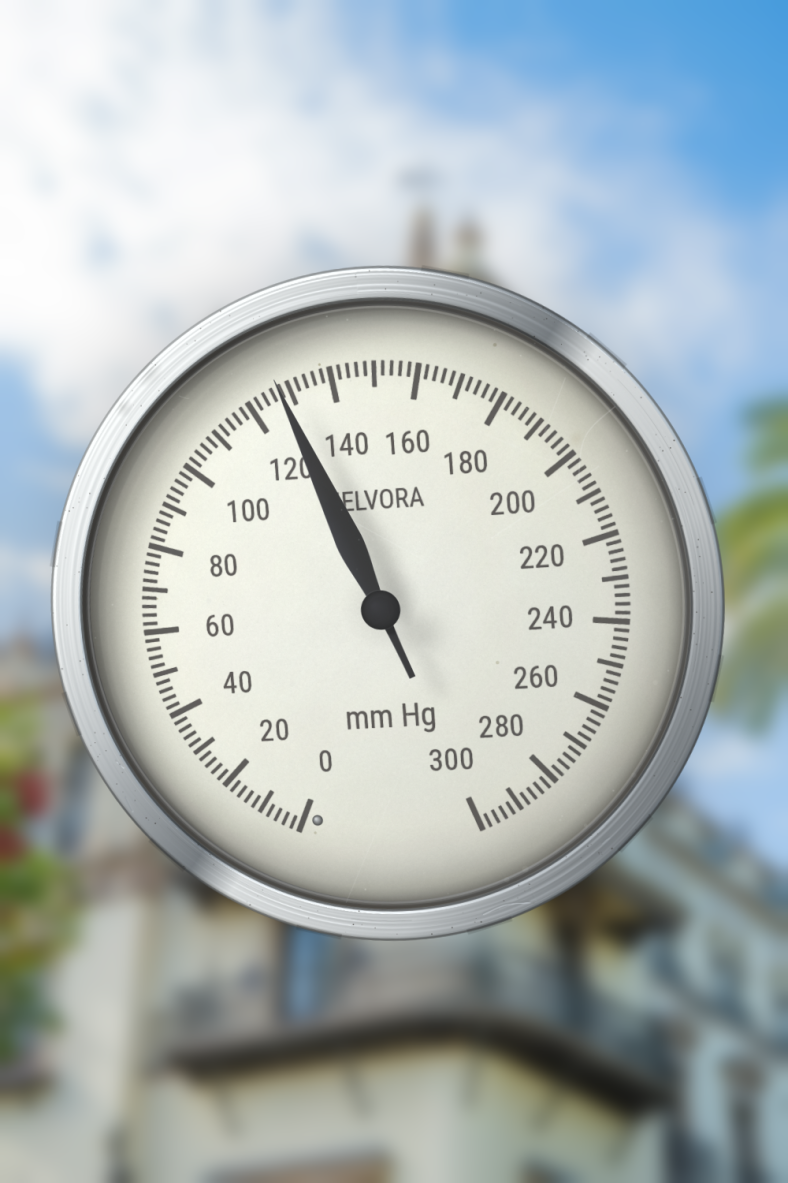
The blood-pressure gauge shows 128 mmHg
